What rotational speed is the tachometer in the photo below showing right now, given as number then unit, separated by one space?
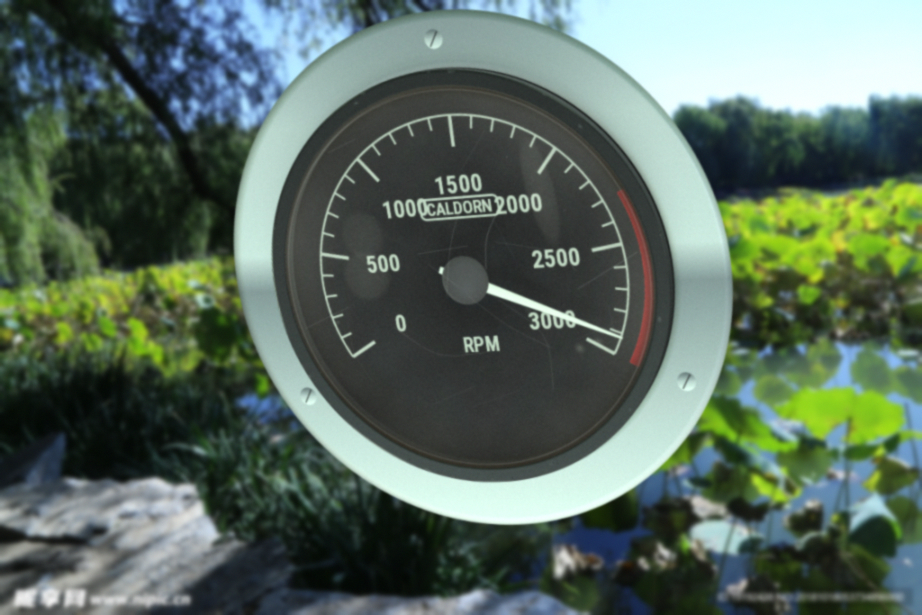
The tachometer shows 2900 rpm
